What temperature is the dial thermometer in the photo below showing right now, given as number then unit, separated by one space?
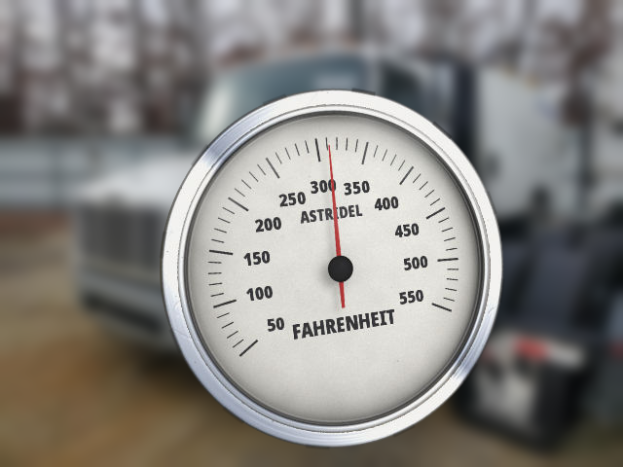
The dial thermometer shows 310 °F
